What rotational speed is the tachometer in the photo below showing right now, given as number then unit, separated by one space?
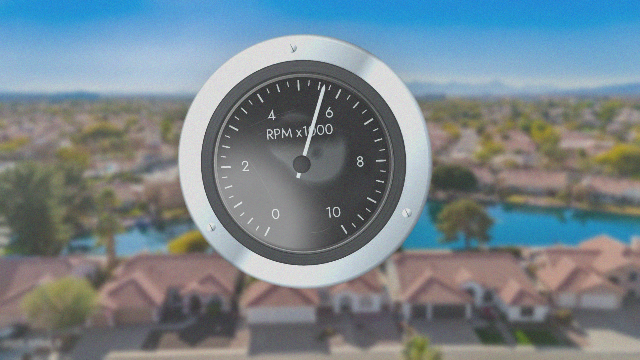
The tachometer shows 5625 rpm
